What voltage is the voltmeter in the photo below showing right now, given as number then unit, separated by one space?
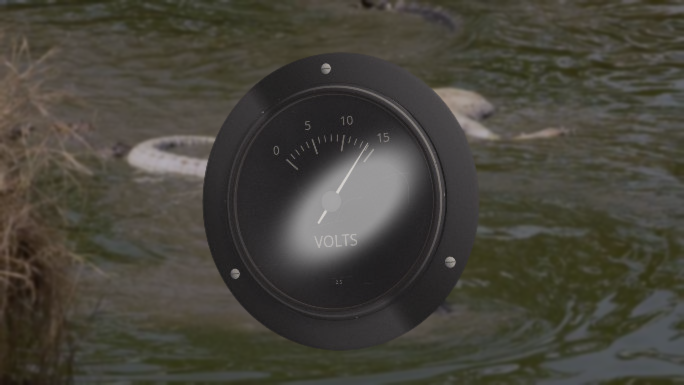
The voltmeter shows 14 V
